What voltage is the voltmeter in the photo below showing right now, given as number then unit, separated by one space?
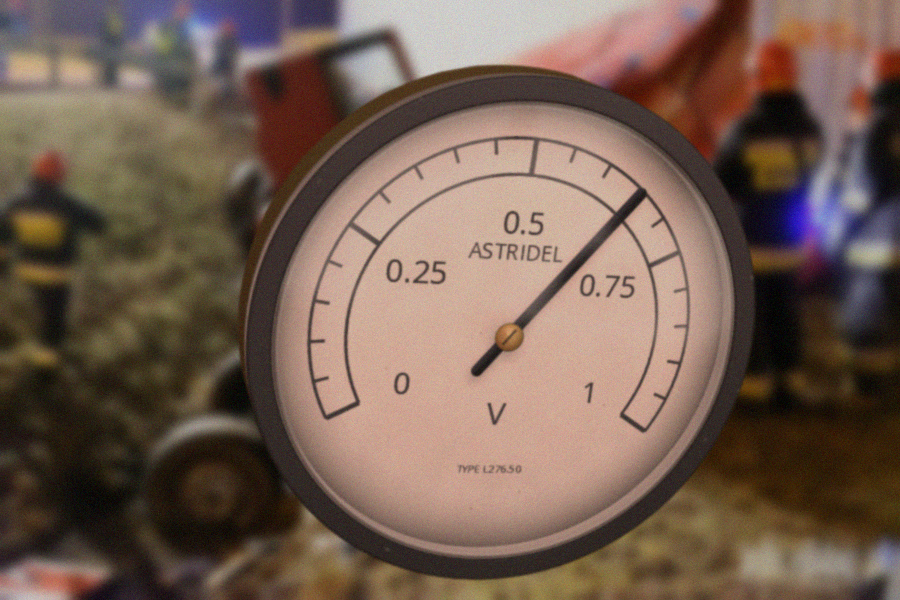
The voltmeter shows 0.65 V
